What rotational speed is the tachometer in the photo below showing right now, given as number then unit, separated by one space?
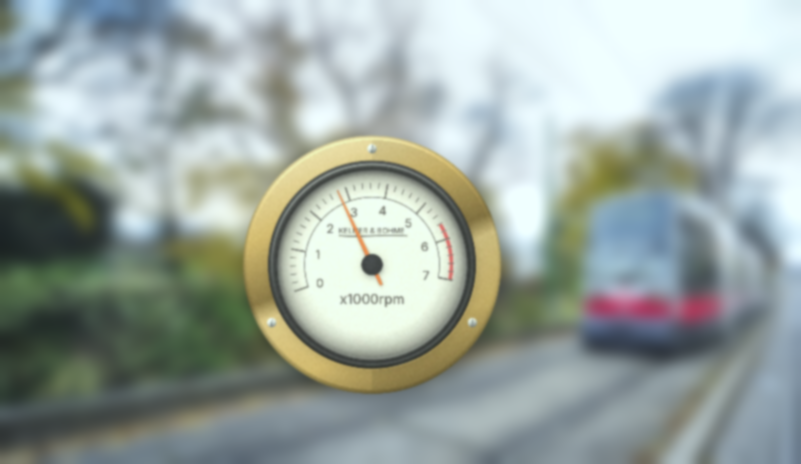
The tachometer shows 2800 rpm
